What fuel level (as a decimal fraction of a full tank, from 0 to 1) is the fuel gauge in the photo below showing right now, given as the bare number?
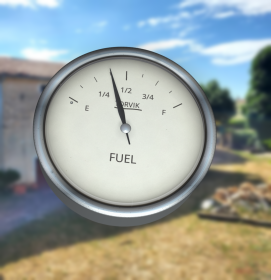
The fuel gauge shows 0.375
